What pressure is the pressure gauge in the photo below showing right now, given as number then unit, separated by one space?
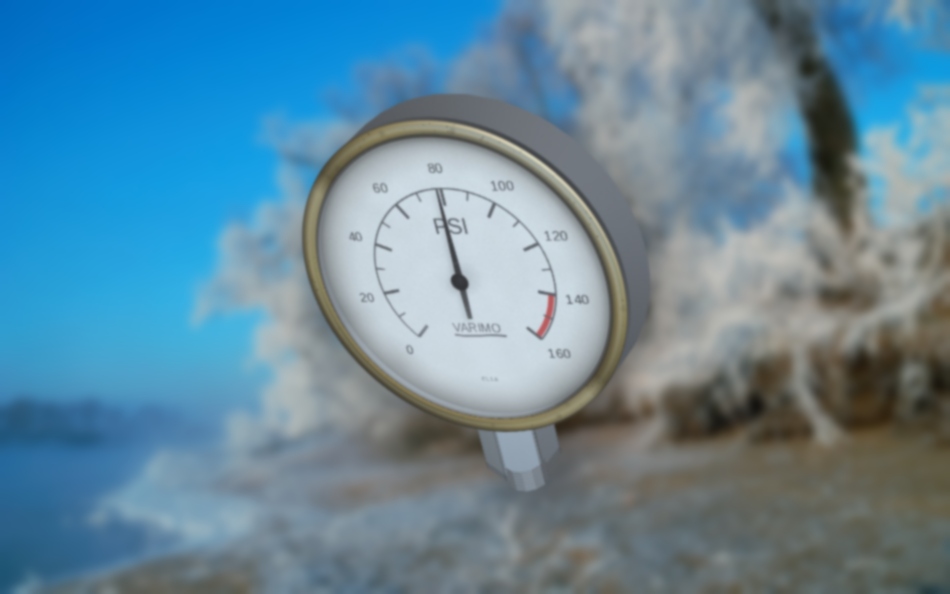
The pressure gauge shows 80 psi
